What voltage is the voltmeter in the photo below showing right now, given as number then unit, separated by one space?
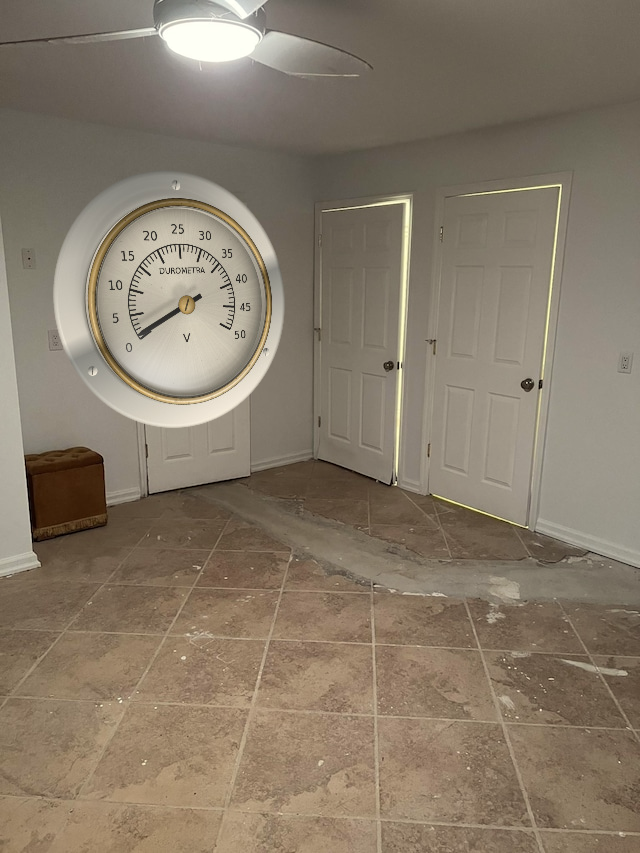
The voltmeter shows 1 V
